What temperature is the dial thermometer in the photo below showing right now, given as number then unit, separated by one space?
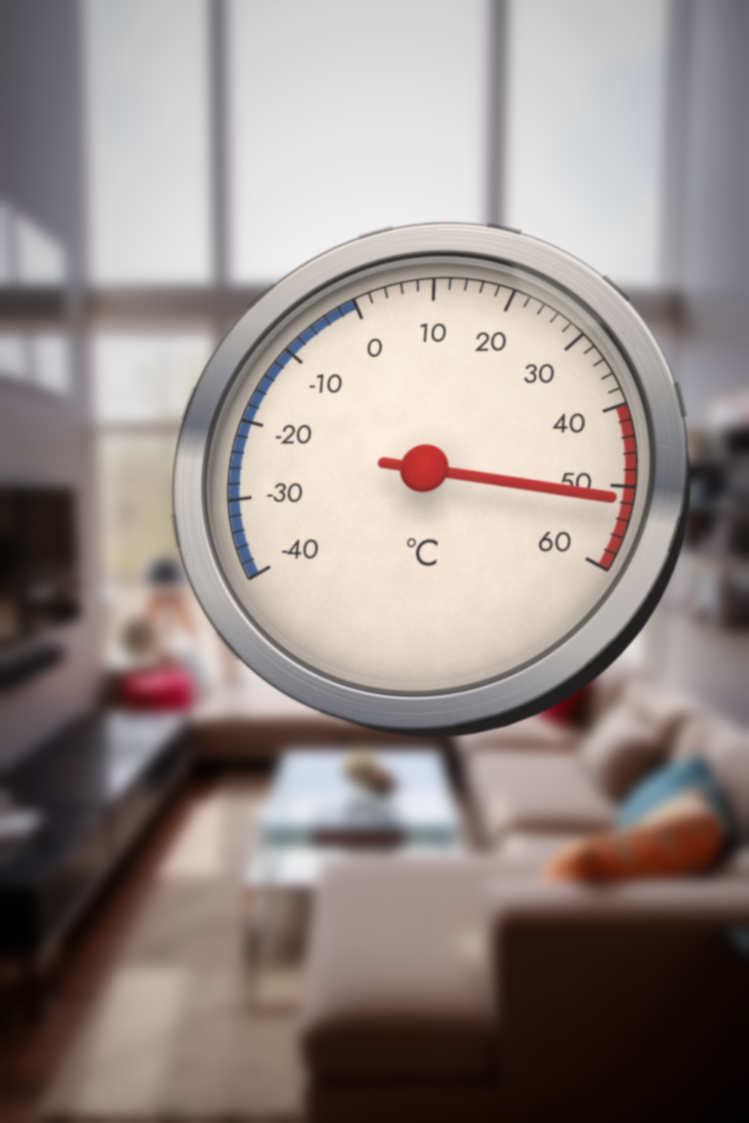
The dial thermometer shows 52 °C
